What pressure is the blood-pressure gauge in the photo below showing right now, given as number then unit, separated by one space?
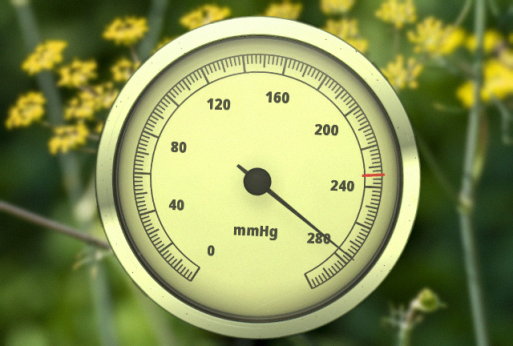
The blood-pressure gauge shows 276 mmHg
